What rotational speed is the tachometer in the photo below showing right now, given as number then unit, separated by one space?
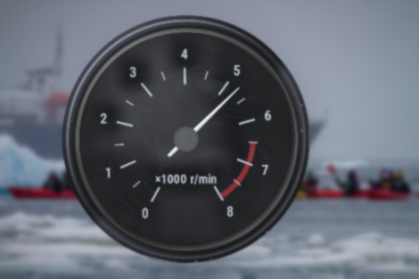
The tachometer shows 5250 rpm
